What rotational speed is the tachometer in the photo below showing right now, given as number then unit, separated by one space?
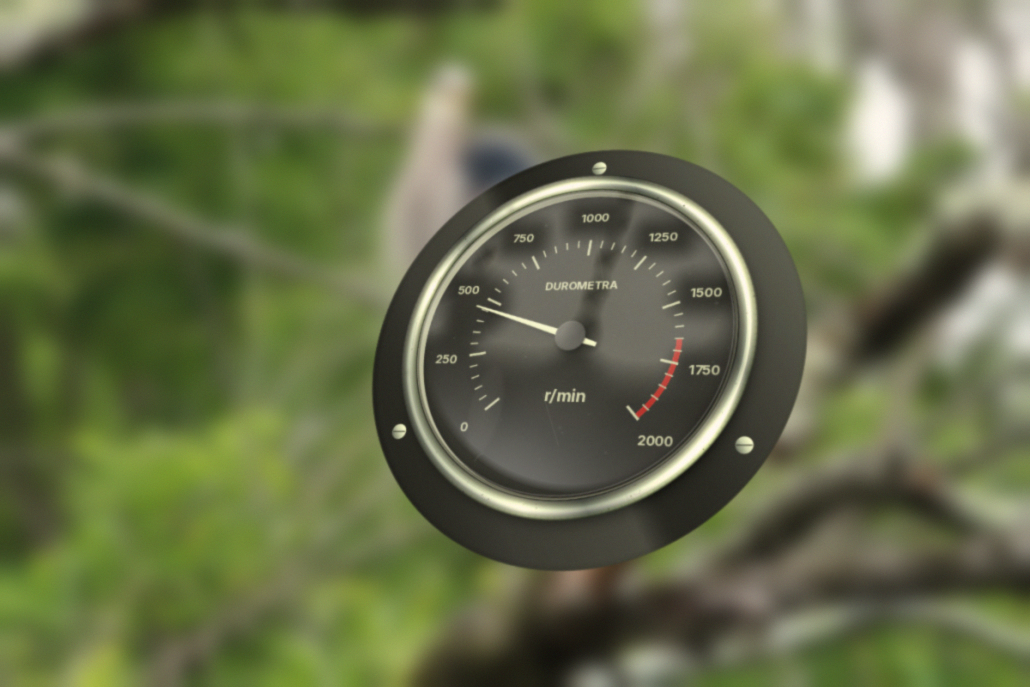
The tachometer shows 450 rpm
